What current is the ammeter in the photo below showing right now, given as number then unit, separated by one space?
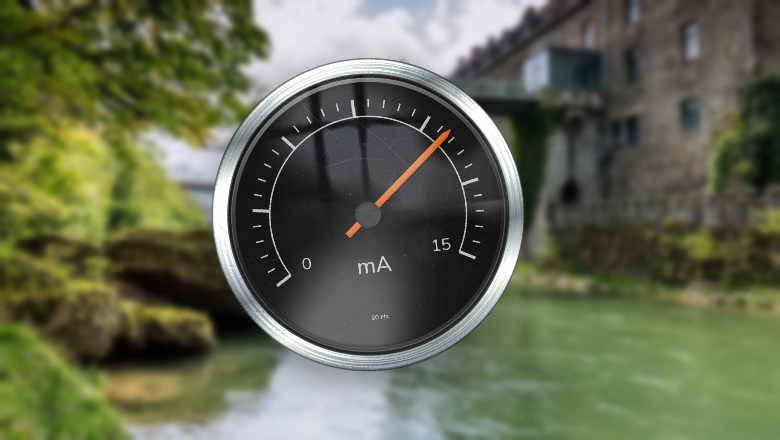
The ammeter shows 10.75 mA
